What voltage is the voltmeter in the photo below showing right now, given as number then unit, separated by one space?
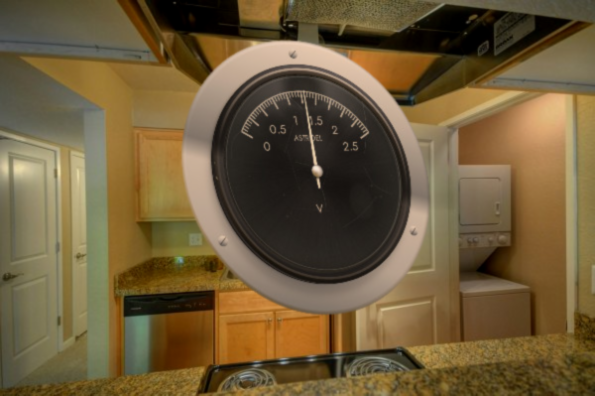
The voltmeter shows 1.25 V
